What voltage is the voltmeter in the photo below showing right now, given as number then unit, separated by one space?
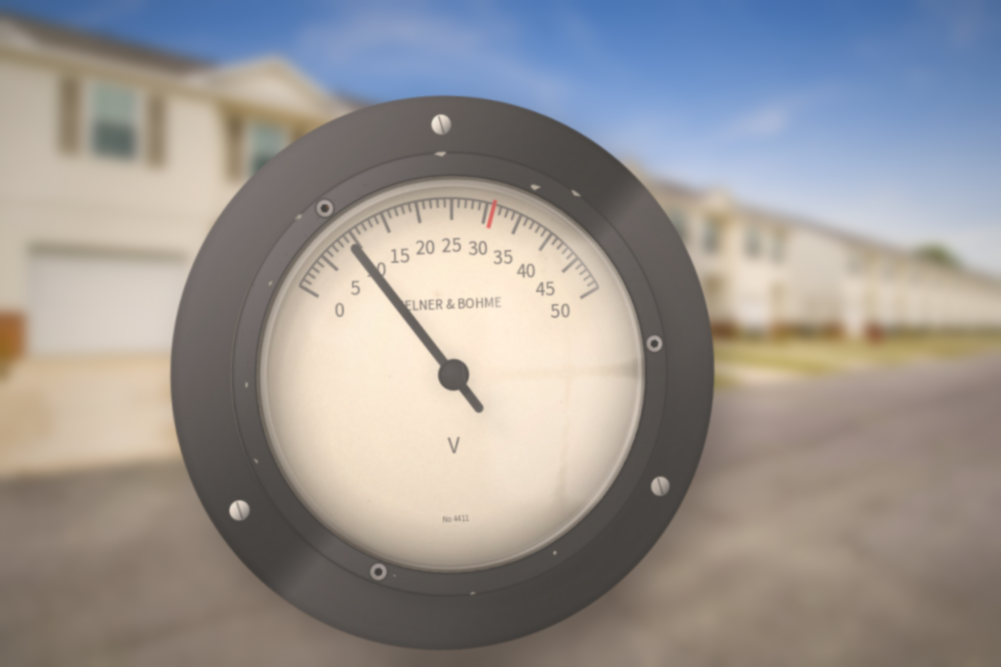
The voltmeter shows 9 V
